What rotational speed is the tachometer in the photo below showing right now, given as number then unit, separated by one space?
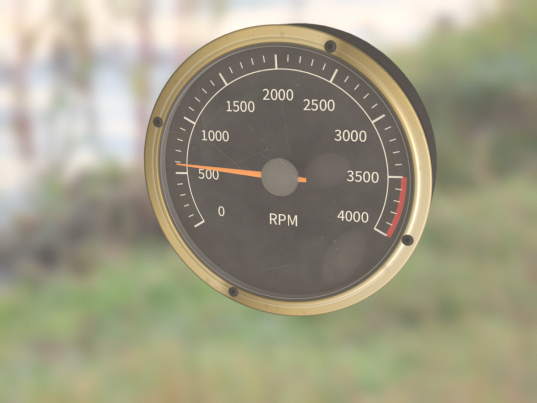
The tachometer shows 600 rpm
